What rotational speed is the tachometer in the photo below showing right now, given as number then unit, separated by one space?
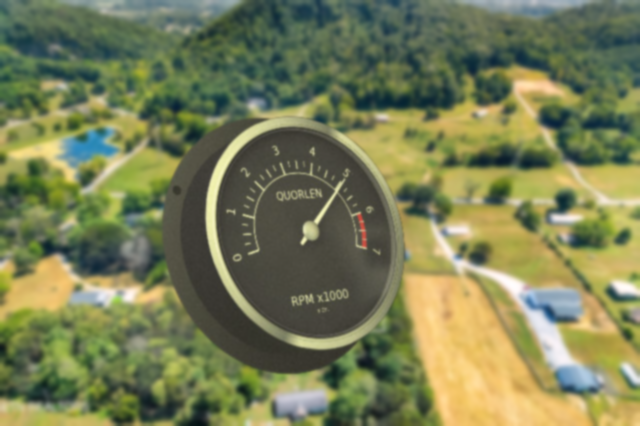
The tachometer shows 5000 rpm
